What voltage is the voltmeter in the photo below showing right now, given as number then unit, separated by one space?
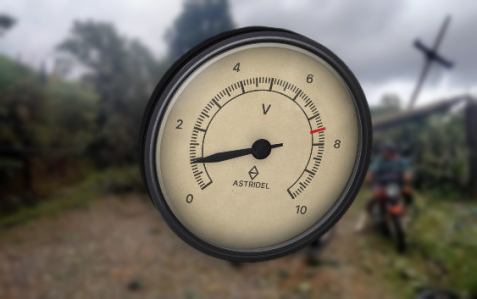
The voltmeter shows 1 V
